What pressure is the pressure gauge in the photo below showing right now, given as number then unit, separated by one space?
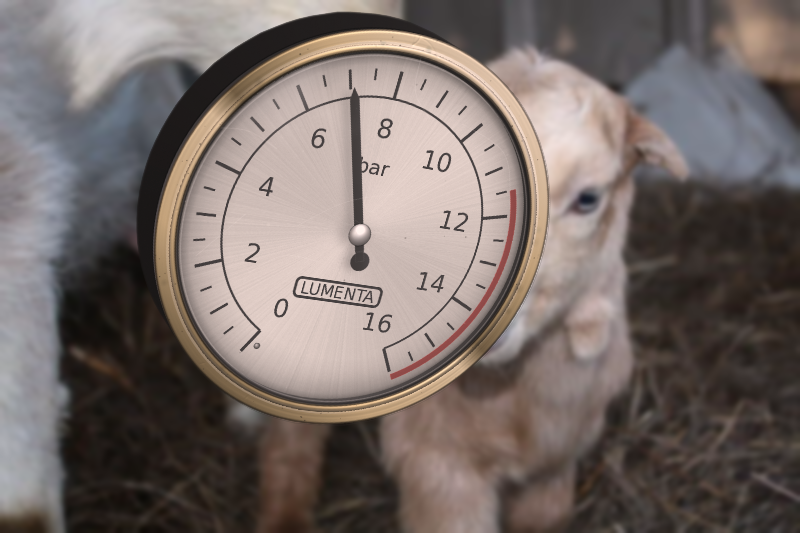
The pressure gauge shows 7 bar
